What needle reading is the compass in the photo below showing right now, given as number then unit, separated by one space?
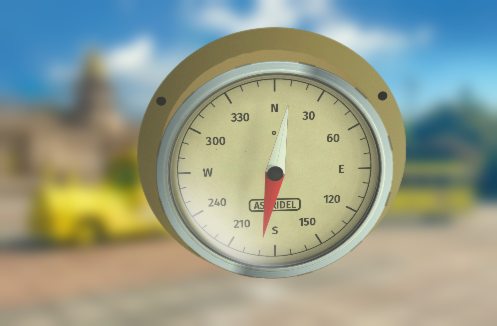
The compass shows 190 °
